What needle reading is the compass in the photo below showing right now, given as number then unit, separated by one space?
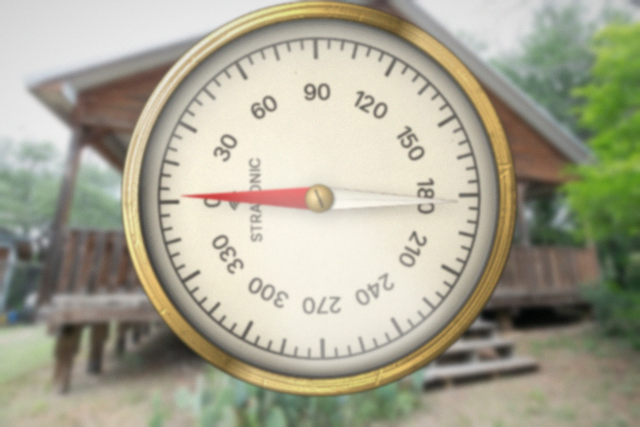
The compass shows 2.5 °
